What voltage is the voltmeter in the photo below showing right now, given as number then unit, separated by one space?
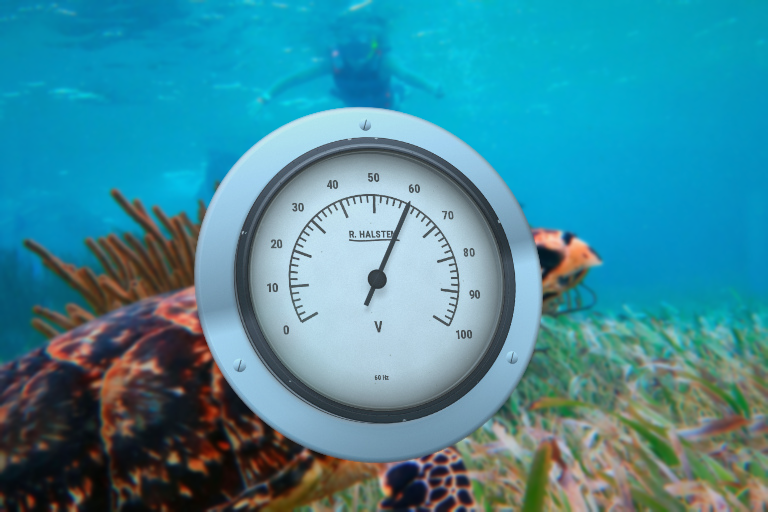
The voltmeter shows 60 V
